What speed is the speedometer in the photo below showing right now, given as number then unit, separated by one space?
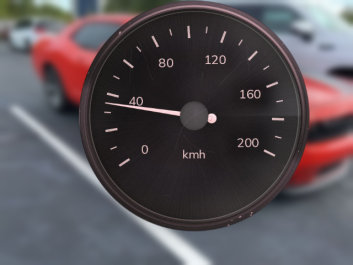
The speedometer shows 35 km/h
